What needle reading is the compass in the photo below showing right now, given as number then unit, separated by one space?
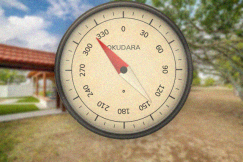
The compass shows 320 °
